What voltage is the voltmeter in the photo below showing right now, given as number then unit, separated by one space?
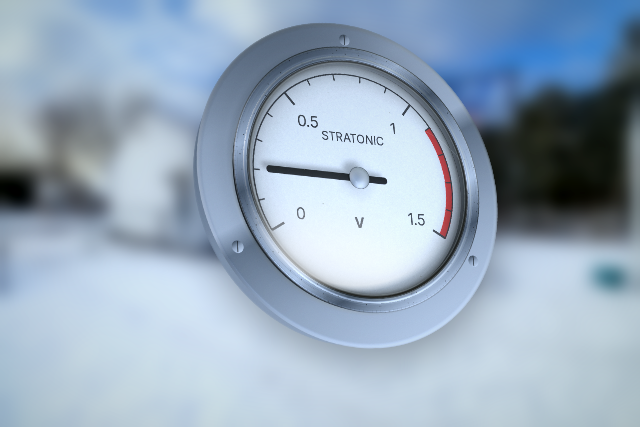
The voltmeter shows 0.2 V
